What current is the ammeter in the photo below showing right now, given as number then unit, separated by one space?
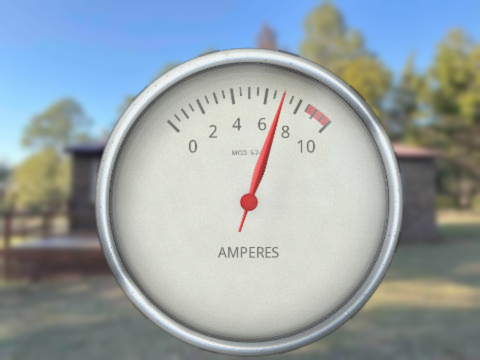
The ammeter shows 7 A
